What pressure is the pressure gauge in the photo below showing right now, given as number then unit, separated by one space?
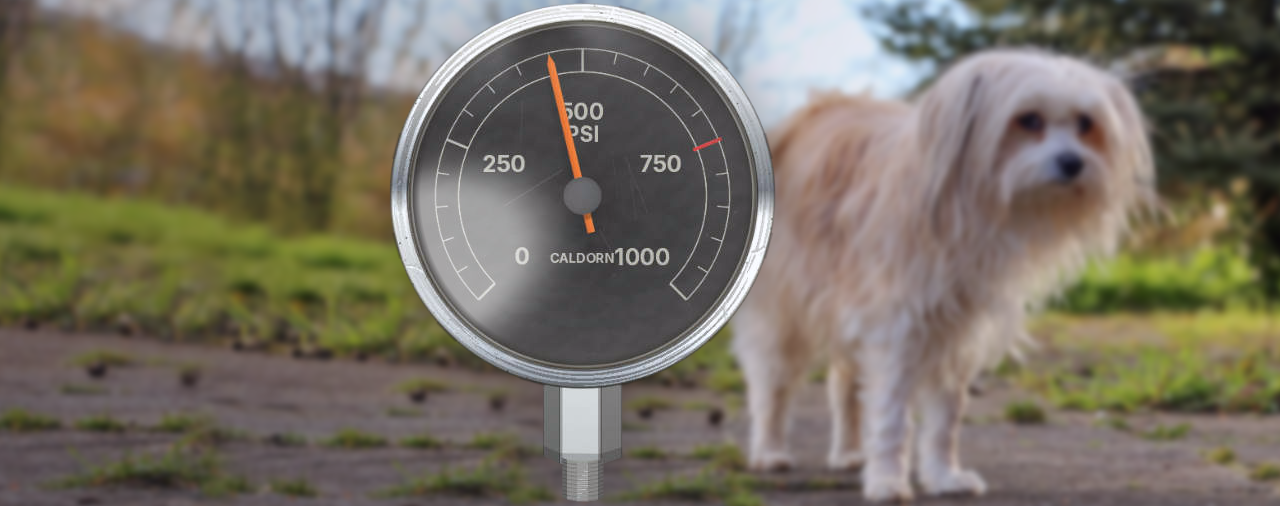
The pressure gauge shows 450 psi
